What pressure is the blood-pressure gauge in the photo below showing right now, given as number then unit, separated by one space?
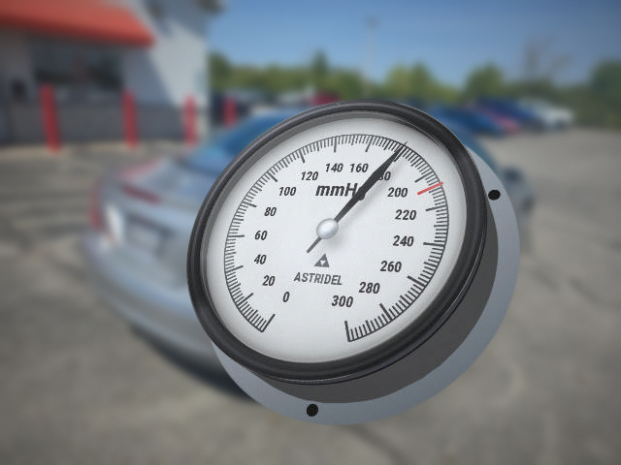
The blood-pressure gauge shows 180 mmHg
